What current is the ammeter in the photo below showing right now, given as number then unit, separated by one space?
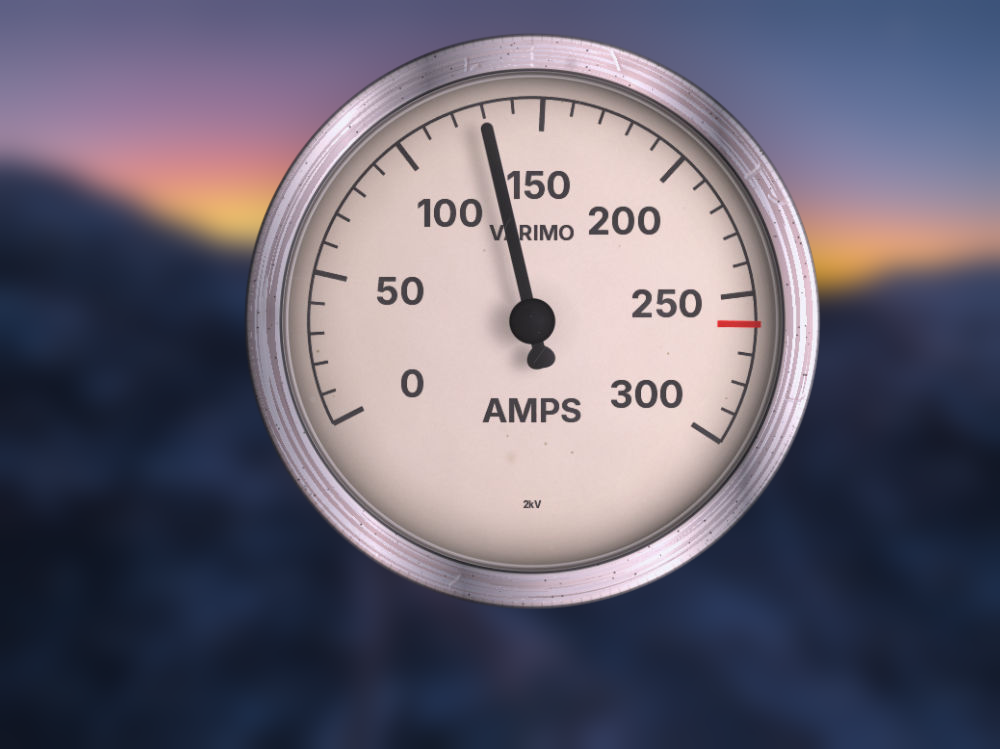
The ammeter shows 130 A
